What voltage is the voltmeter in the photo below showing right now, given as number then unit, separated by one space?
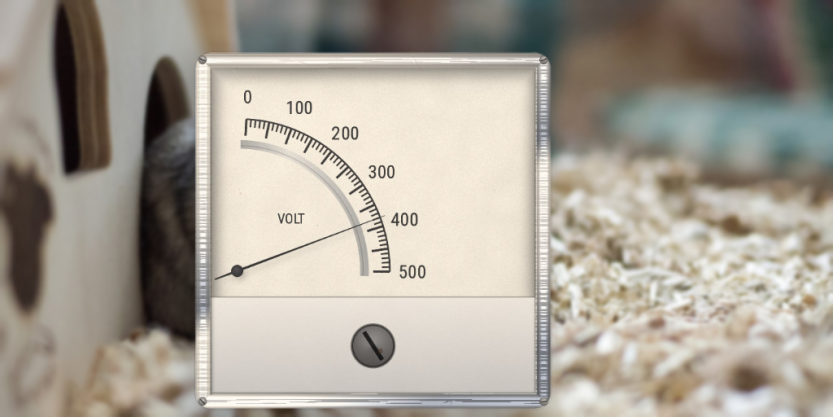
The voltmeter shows 380 V
